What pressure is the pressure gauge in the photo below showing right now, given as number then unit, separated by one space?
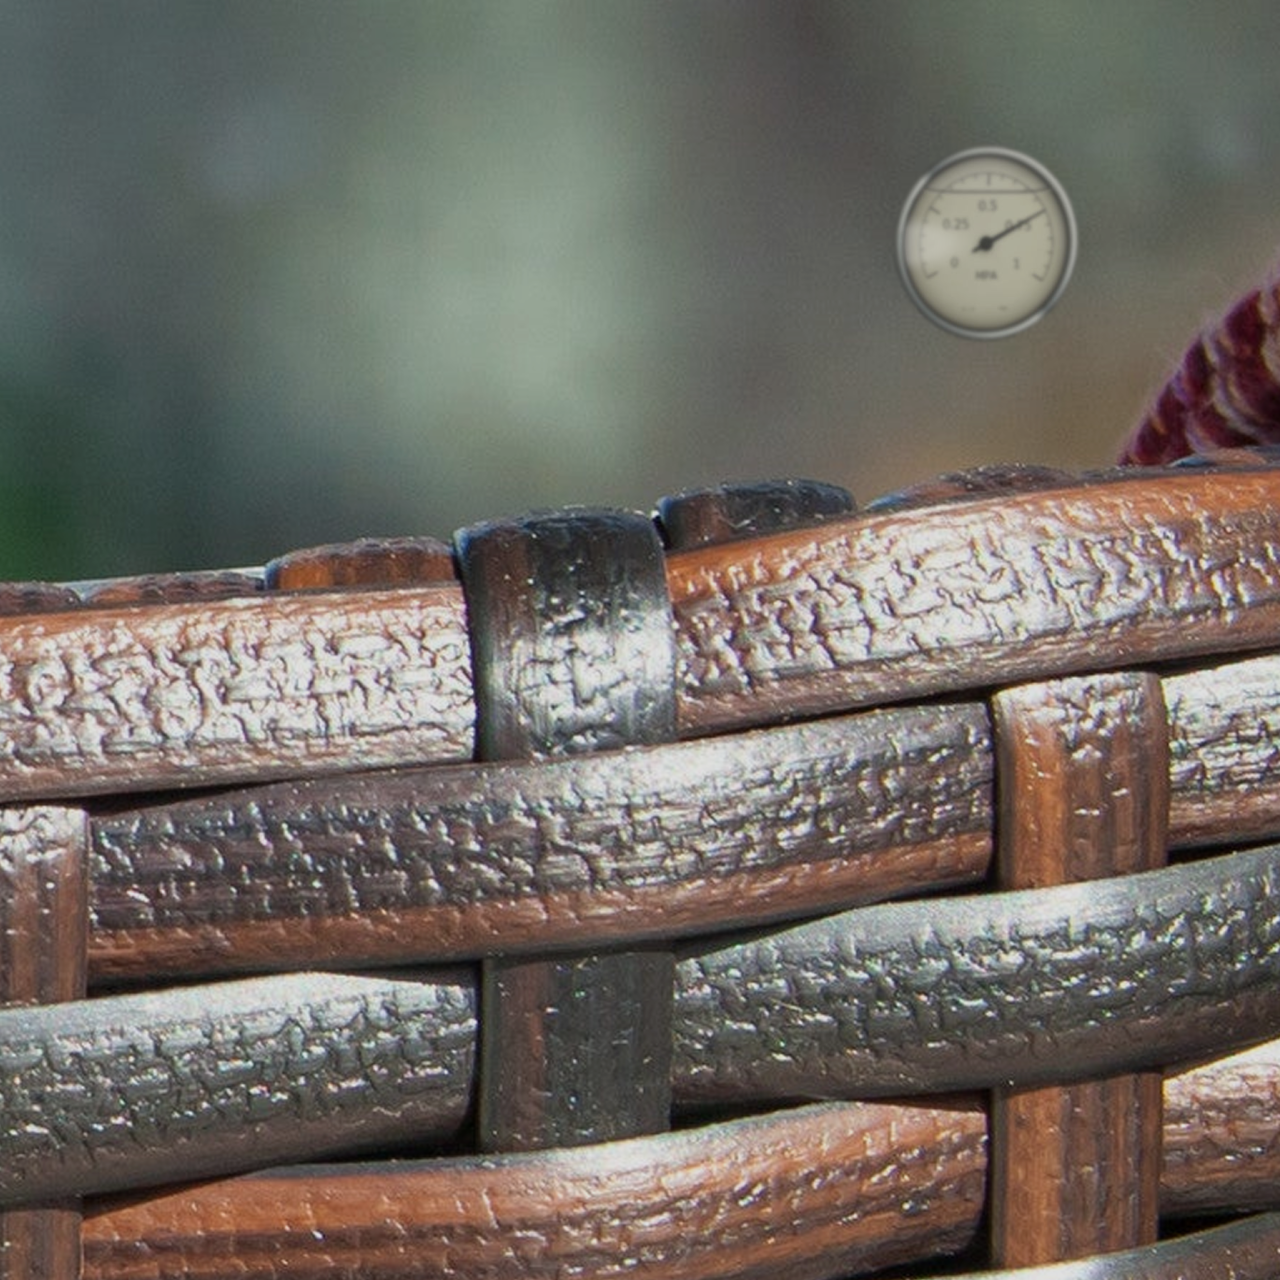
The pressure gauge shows 0.75 MPa
